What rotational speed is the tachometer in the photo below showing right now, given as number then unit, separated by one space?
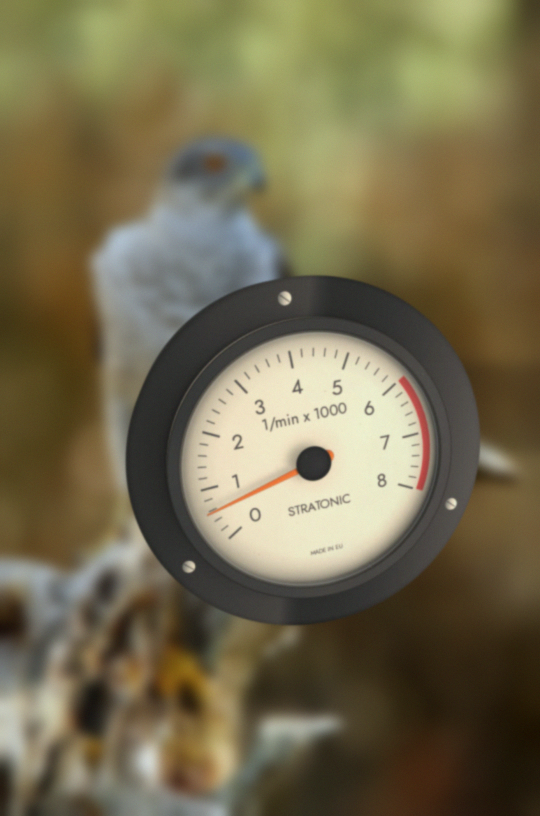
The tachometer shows 600 rpm
